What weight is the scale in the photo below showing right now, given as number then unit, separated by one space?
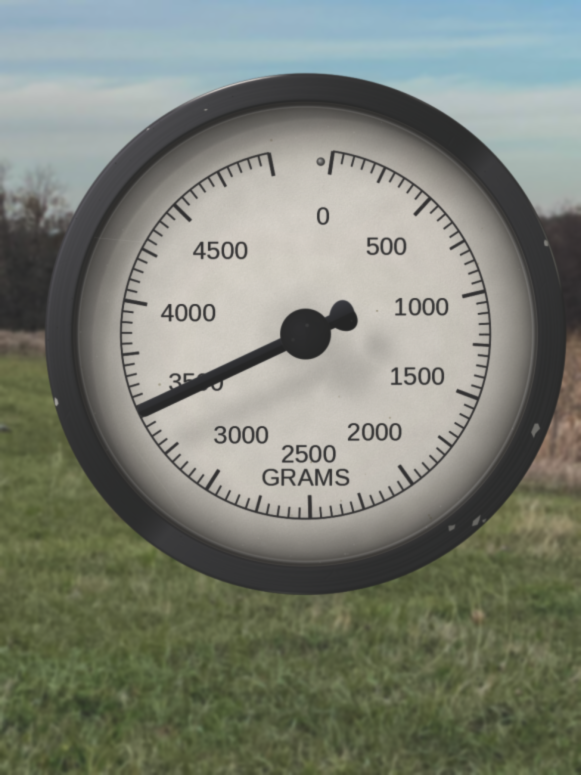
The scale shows 3475 g
